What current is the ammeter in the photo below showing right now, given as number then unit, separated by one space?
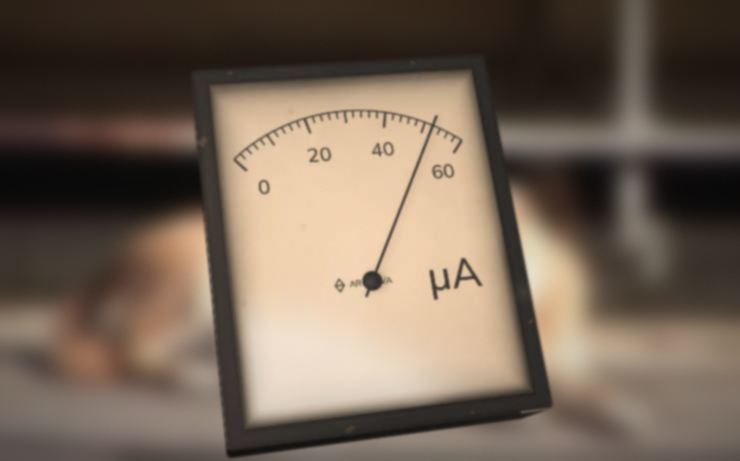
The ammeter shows 52 µA
